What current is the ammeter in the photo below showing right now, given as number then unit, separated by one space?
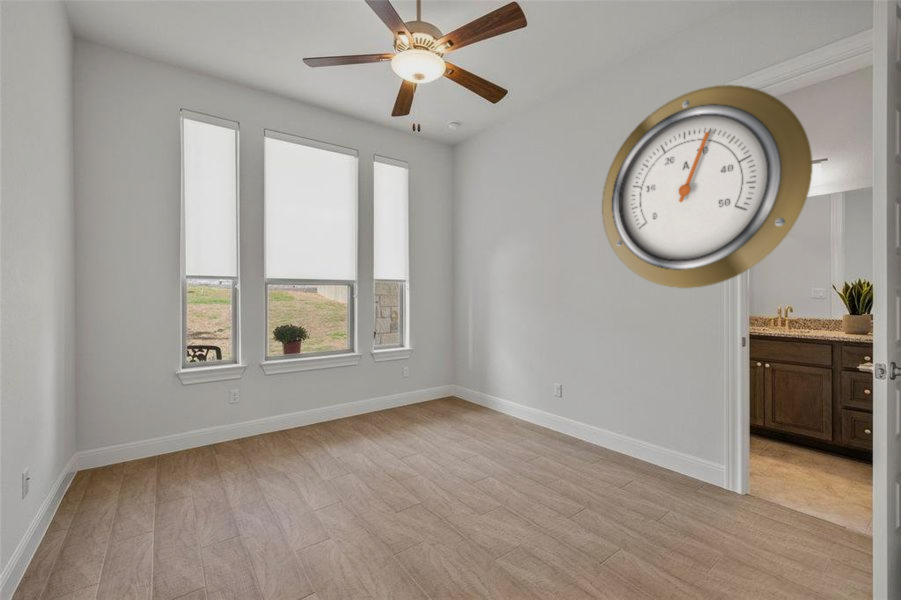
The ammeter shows 30 A
